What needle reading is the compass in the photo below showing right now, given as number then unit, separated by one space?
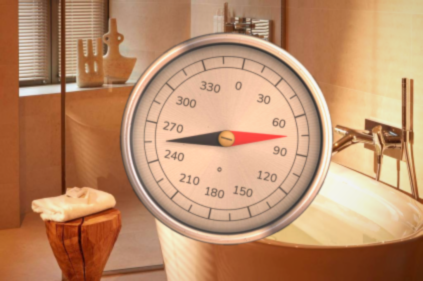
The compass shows 75 °
